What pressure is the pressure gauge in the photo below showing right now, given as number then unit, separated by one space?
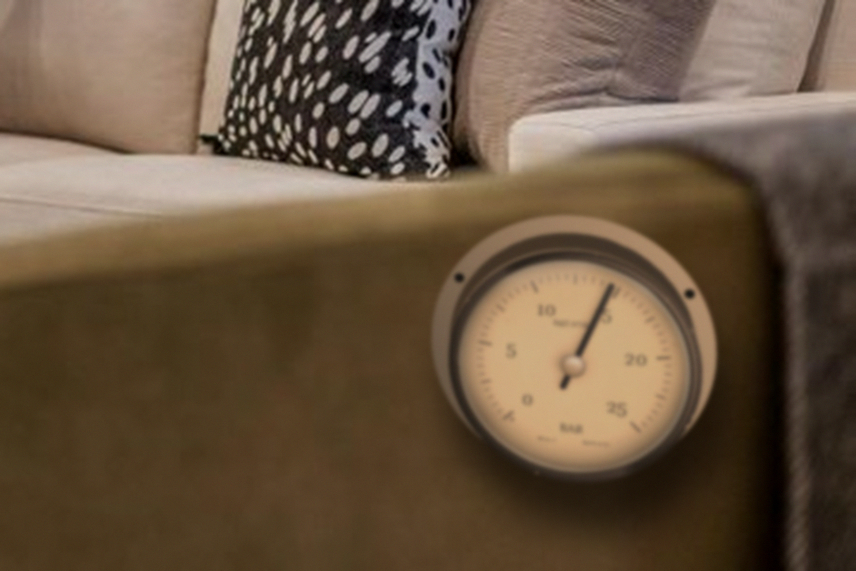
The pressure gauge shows 14.5 bar
